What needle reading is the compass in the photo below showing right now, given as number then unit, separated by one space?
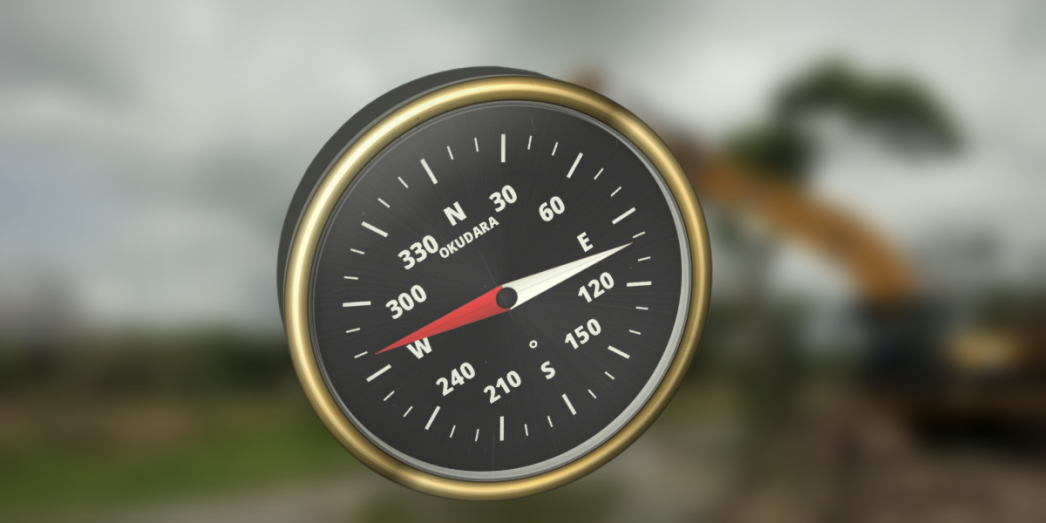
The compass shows 280 °
